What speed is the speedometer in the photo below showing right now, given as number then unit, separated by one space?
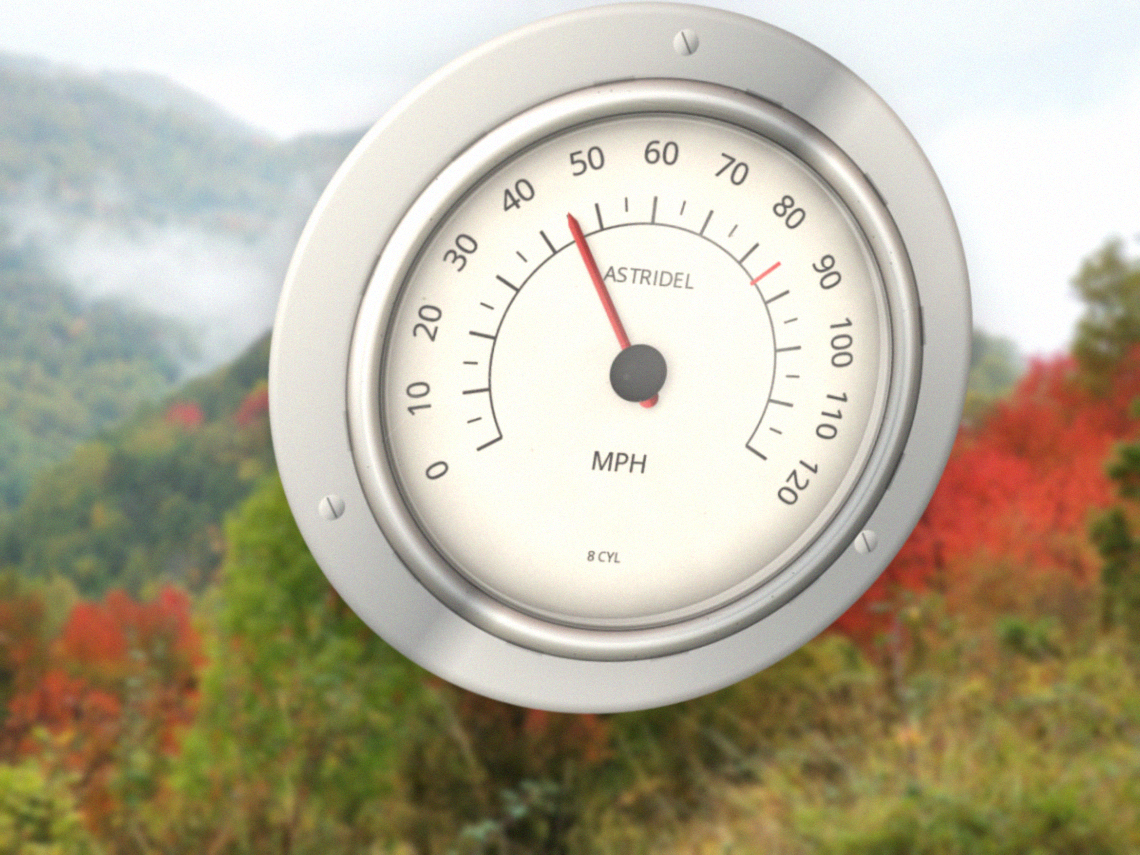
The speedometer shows 45 mph
